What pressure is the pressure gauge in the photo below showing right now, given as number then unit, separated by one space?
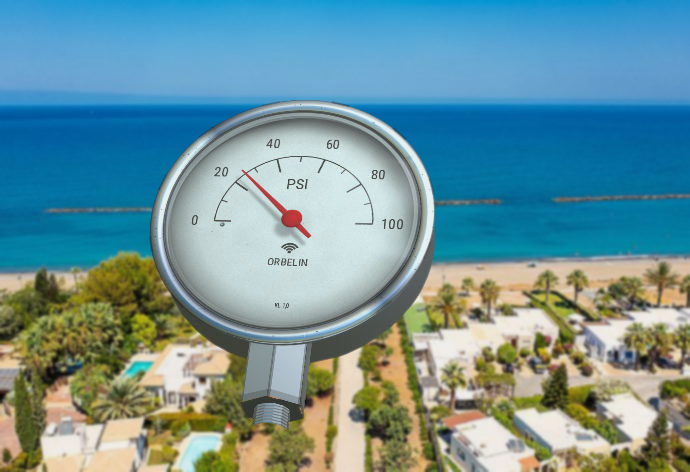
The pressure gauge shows 25 psi
